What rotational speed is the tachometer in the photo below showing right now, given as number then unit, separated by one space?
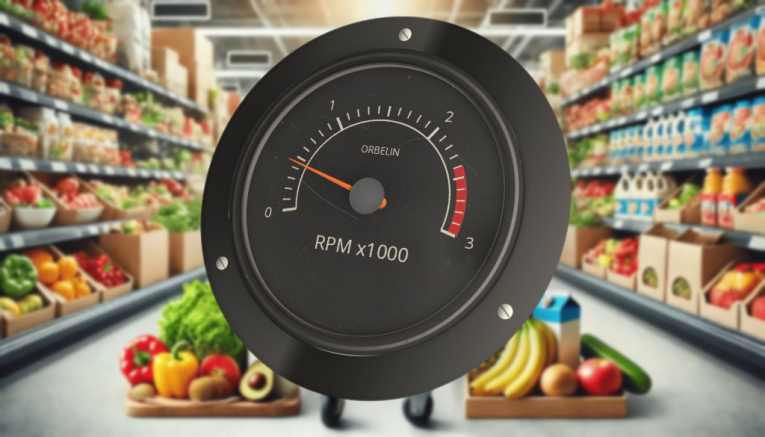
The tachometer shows 450 rpm
